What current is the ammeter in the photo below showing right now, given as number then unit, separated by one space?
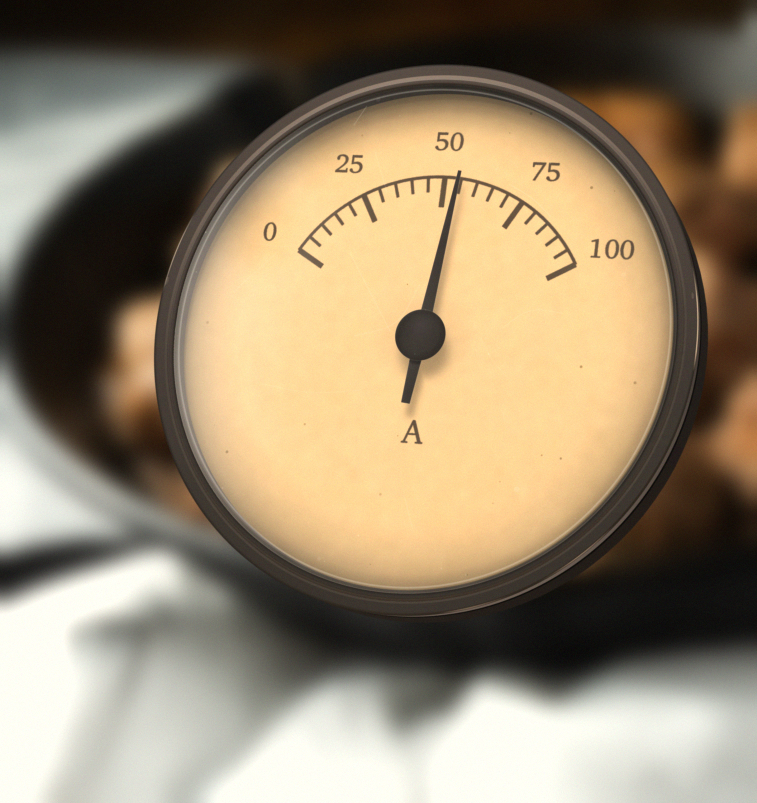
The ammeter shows 55 A
